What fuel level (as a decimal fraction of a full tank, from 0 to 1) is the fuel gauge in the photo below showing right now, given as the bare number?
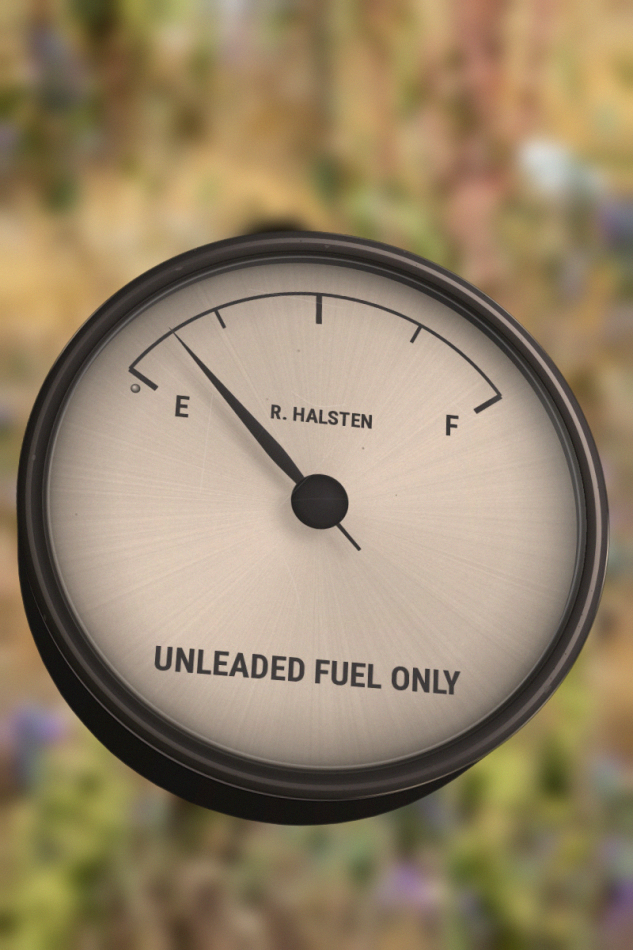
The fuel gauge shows 0.125
